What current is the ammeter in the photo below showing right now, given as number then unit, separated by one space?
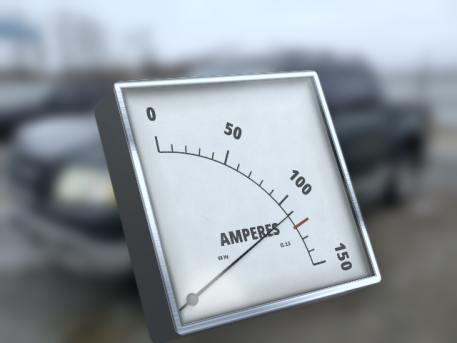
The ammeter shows 110 A
